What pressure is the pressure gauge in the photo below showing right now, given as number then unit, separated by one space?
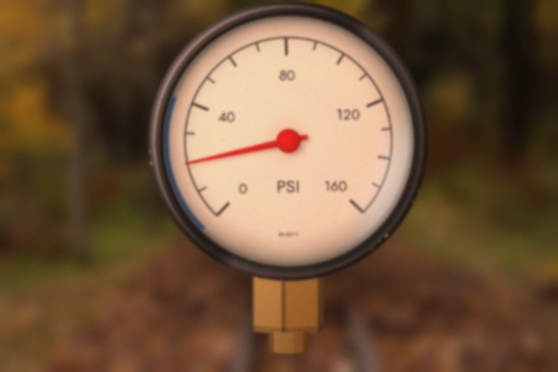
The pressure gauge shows 20 psi
